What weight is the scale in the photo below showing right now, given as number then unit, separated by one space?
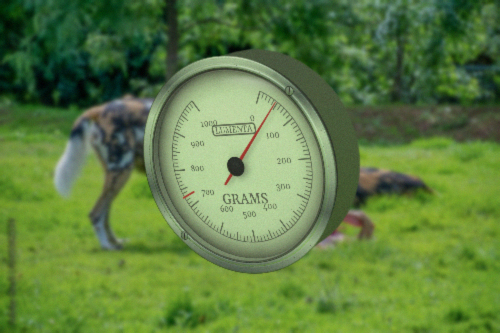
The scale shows 50 g
